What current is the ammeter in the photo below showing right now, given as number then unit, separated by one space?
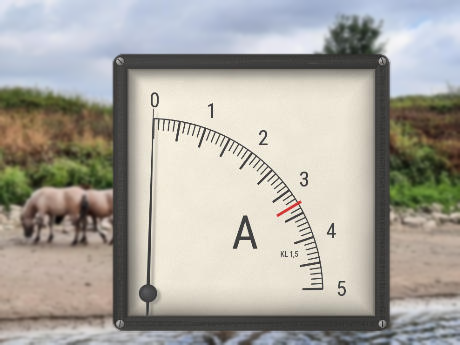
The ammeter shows 0 A
